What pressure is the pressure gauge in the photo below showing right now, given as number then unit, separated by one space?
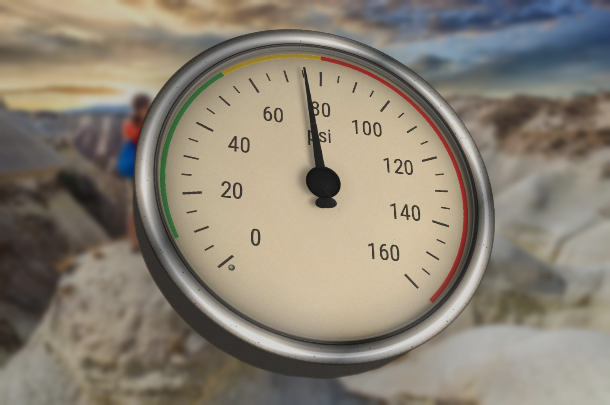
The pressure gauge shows 75 psi
